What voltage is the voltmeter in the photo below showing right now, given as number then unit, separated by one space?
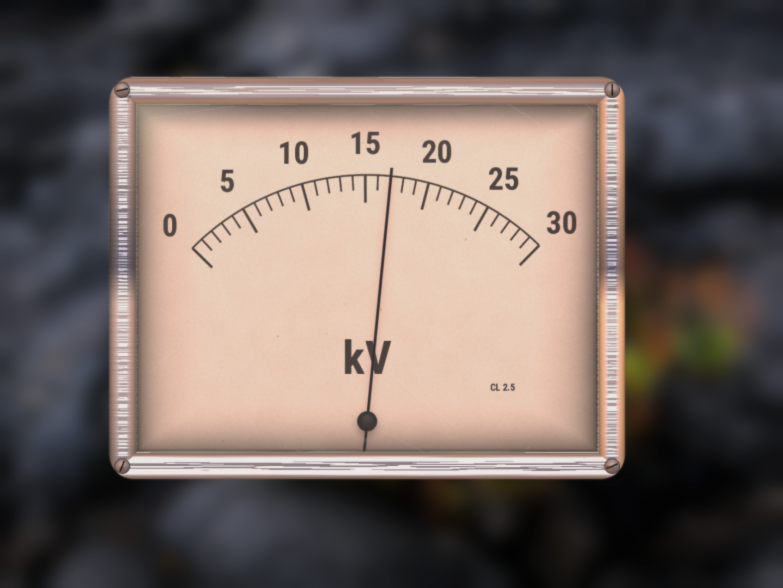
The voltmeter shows 17 kV
